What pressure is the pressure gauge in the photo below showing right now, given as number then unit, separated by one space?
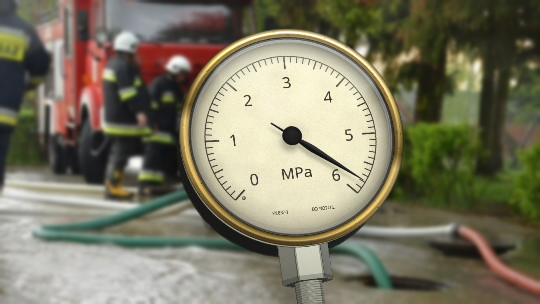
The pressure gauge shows 5.8 MPa
